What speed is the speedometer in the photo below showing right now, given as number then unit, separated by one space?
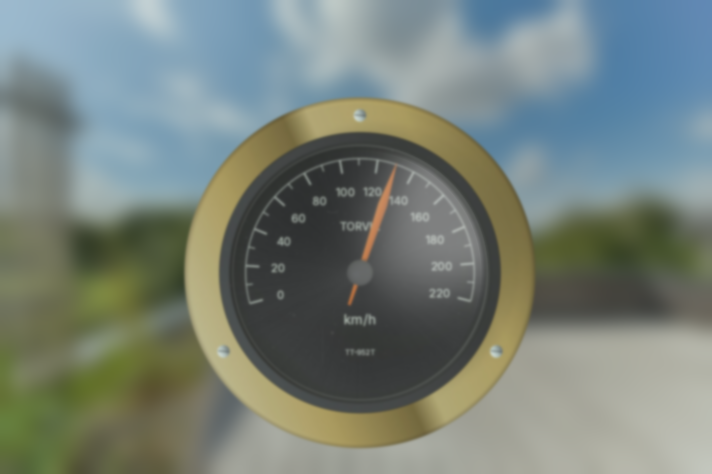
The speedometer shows 130 km/h
